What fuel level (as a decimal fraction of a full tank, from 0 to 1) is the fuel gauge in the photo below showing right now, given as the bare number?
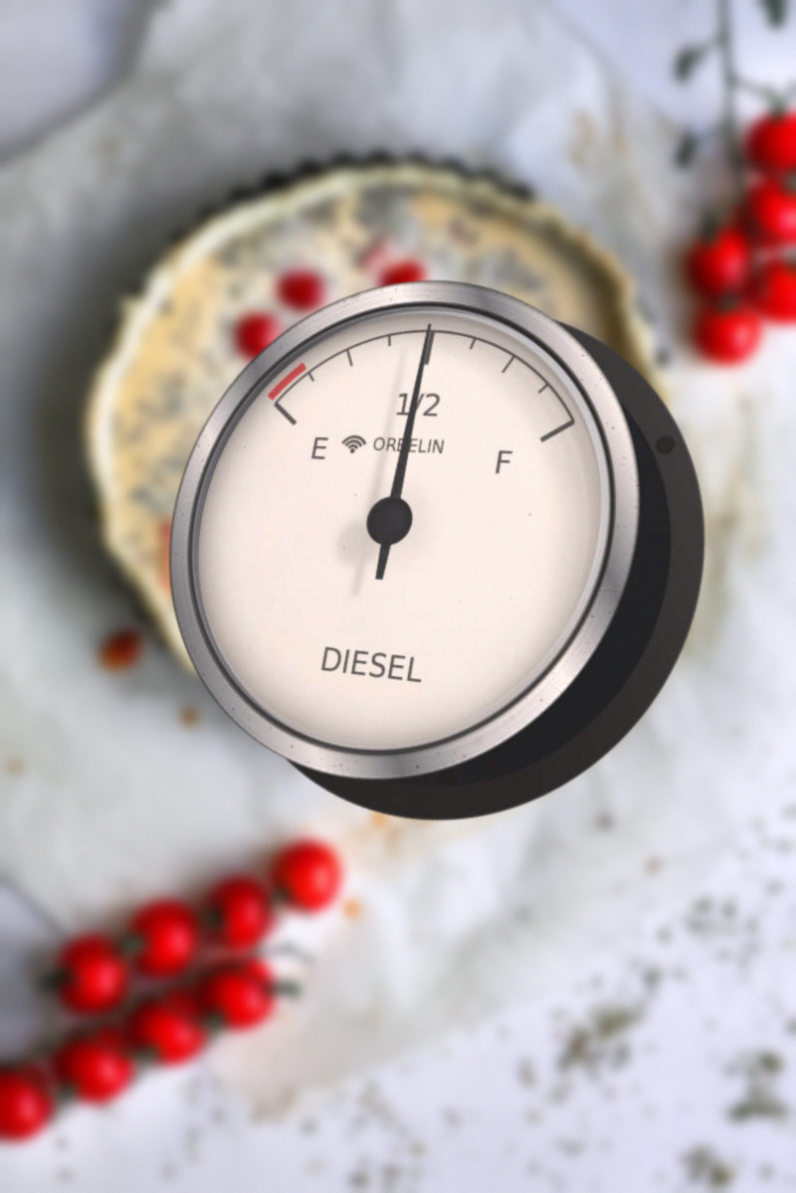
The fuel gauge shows 0.5
